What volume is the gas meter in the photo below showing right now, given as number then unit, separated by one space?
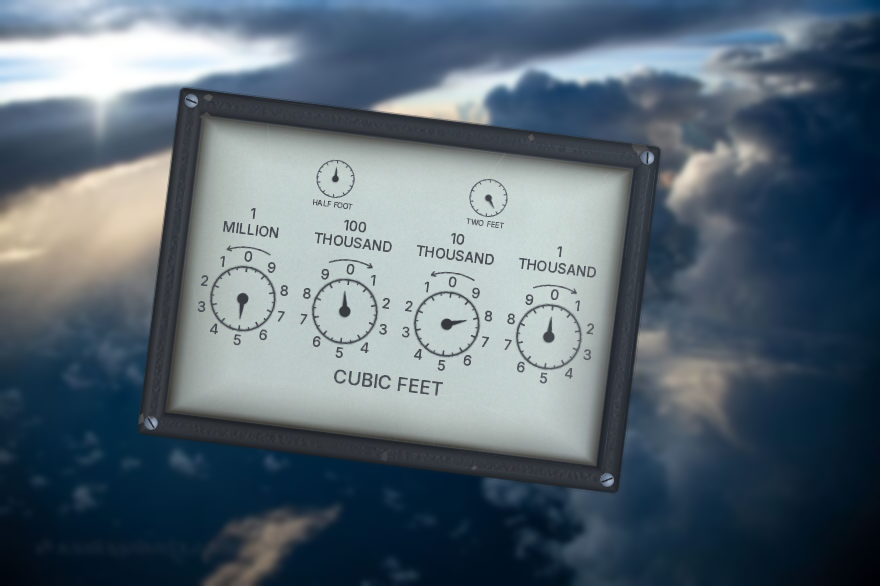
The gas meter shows 498000 ft³
